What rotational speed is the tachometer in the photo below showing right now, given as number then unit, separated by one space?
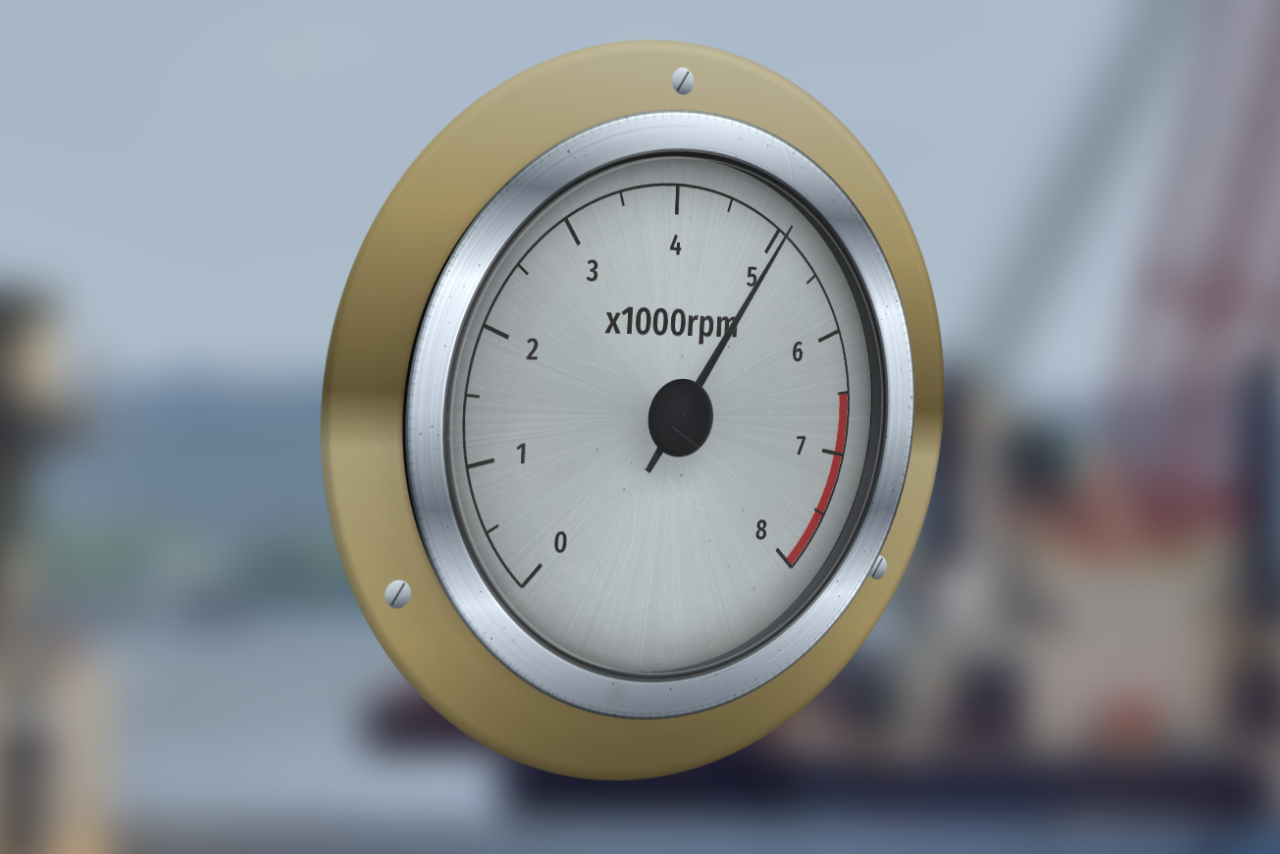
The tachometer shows 5000 rpm
